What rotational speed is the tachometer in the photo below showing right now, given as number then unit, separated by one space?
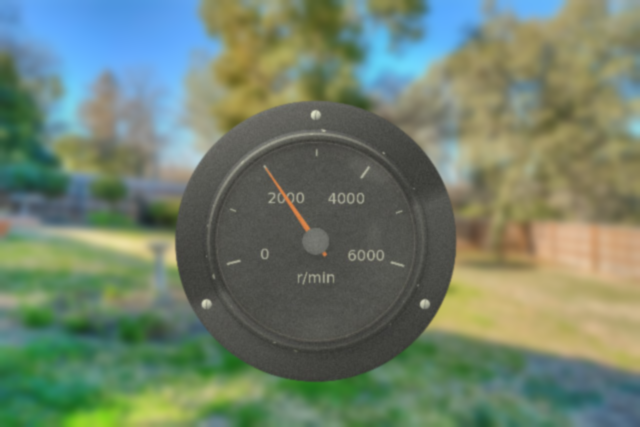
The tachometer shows 2000 rpm
